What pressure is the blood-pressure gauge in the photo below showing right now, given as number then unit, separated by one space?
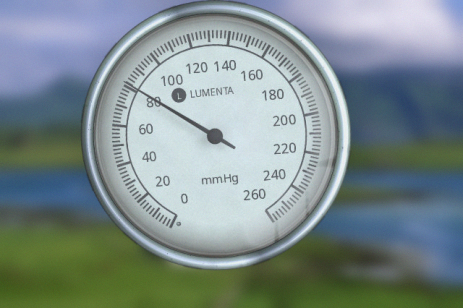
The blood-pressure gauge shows 82 mmHg
